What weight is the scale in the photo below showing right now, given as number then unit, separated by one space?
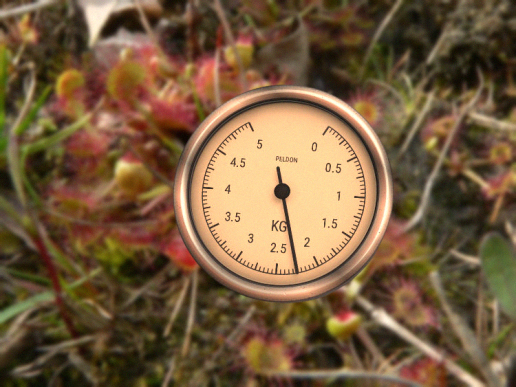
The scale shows 2.25 kg
